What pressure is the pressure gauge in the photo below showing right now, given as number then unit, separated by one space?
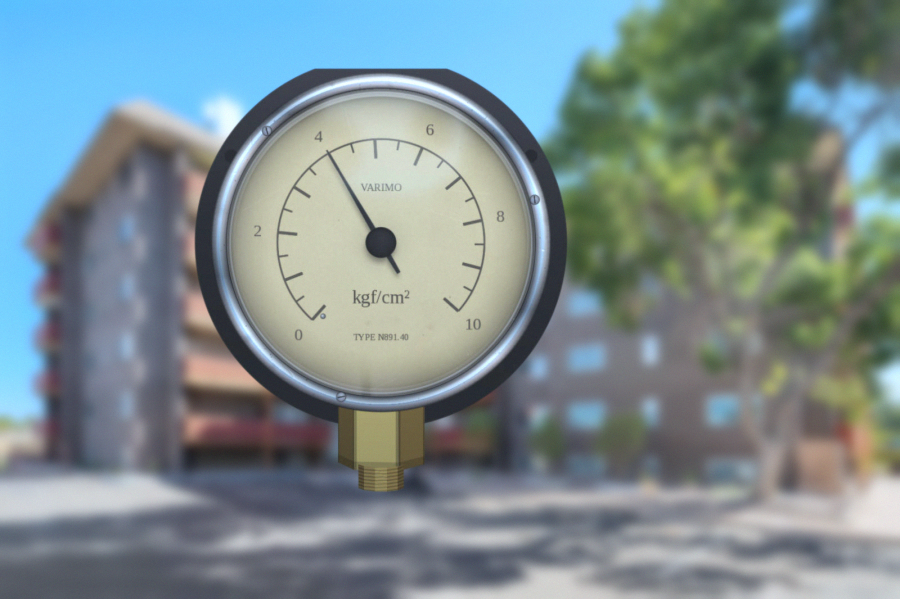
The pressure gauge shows 4 kg/cm²
